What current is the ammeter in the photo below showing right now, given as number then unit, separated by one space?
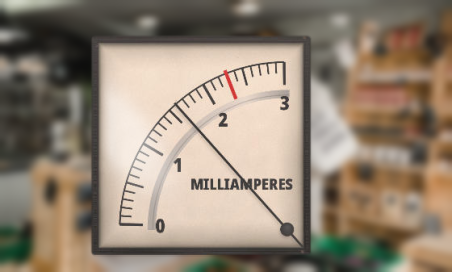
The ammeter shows 1.6 mA
